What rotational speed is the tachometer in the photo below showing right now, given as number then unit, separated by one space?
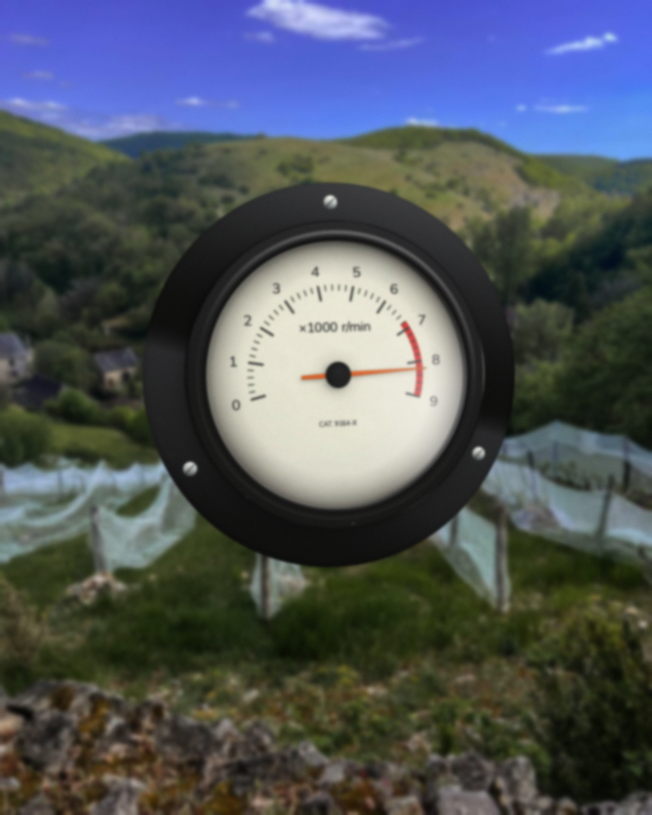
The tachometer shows 8200 rpm
